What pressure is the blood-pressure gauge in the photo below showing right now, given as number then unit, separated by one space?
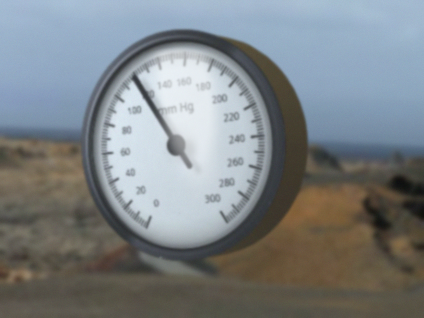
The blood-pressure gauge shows 120 mmHg
